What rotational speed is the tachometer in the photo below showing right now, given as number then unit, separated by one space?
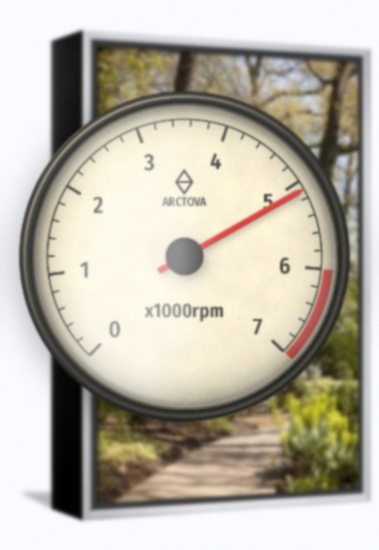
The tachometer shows 5100 rpm
